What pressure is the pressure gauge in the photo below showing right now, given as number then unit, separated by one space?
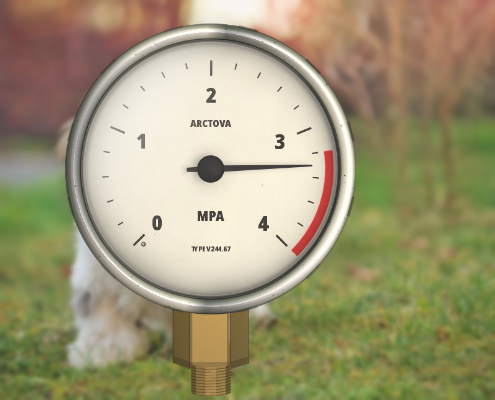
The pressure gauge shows 3.3 MPa
